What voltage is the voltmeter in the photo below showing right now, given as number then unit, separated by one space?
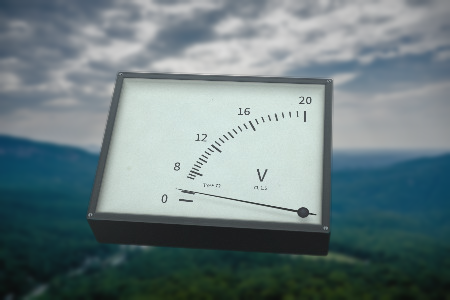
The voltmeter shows 4 V
